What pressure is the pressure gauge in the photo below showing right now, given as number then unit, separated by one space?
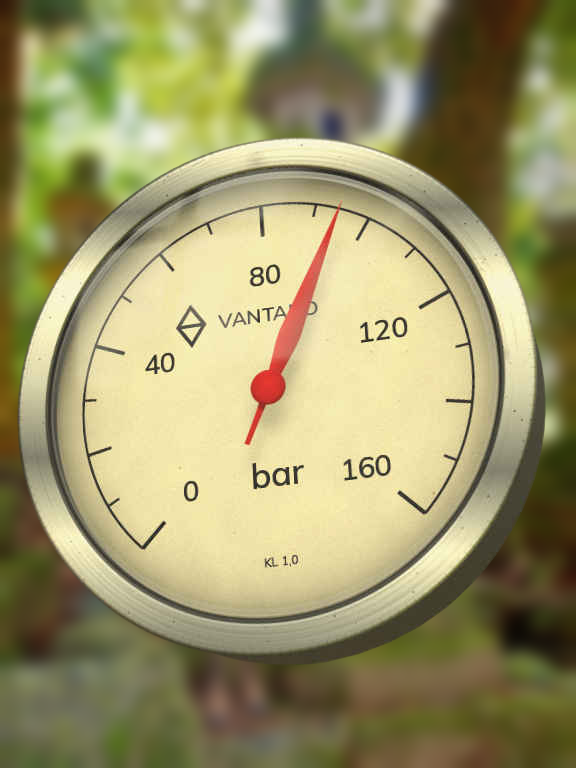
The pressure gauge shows 95 bar
